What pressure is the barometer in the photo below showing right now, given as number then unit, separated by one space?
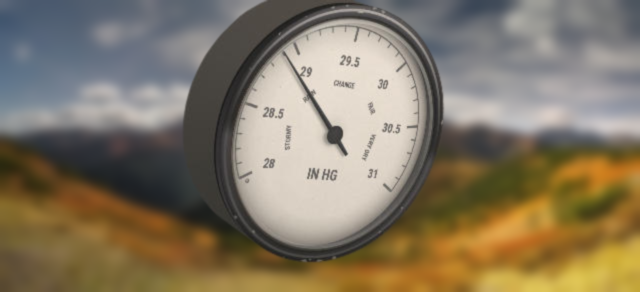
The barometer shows 28.9 inHg
